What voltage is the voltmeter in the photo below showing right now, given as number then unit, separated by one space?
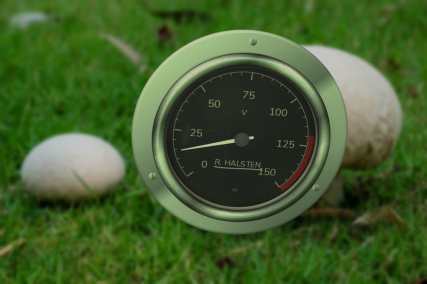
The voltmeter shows 15 V
